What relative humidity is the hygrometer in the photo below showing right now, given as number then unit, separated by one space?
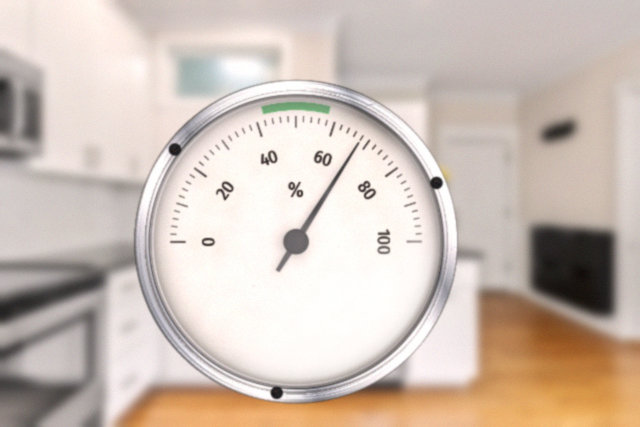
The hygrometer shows 68 %
